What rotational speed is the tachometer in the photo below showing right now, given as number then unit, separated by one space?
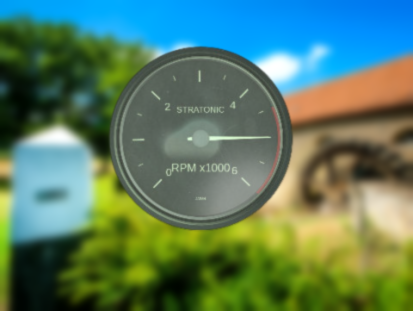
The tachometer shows 5000 rpm
